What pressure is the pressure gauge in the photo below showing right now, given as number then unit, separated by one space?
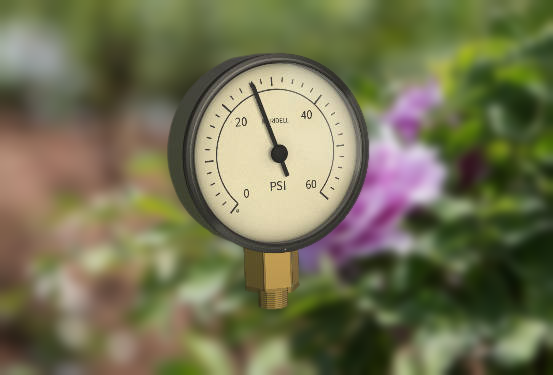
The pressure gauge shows 26 psi
